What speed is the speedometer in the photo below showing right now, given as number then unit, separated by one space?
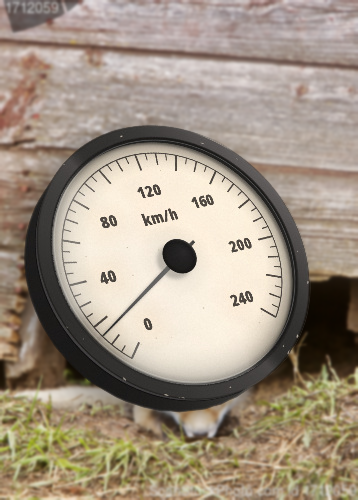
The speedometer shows 15 km/h
